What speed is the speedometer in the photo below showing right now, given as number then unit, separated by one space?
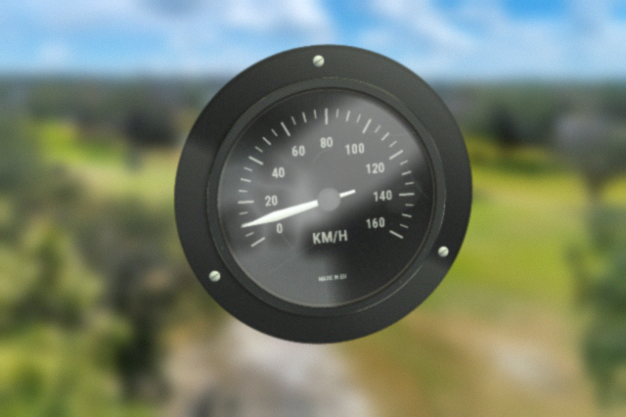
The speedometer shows 10 km/h
